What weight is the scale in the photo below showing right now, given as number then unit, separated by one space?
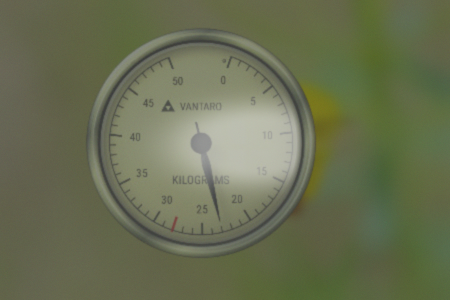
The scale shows 23 kg
